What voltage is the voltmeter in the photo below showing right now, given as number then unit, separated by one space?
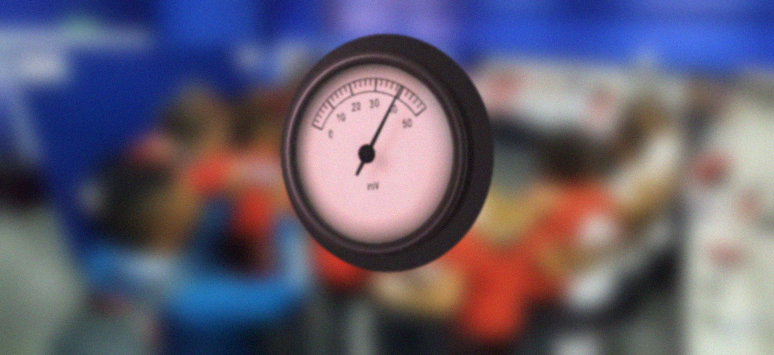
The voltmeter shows 40 mV
